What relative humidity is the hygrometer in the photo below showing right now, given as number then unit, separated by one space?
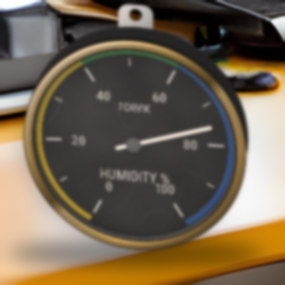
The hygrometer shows 75 %
